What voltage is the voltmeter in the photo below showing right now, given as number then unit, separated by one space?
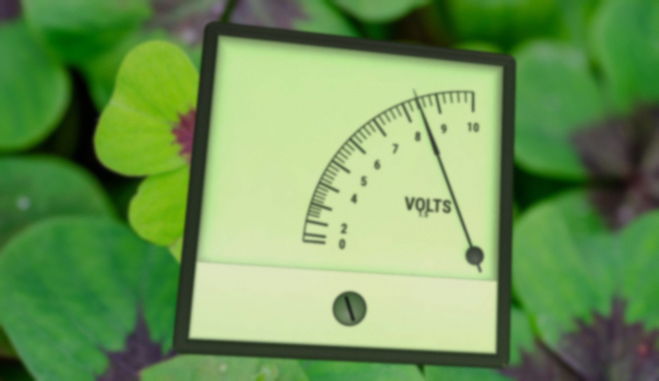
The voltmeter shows 8.4 V
